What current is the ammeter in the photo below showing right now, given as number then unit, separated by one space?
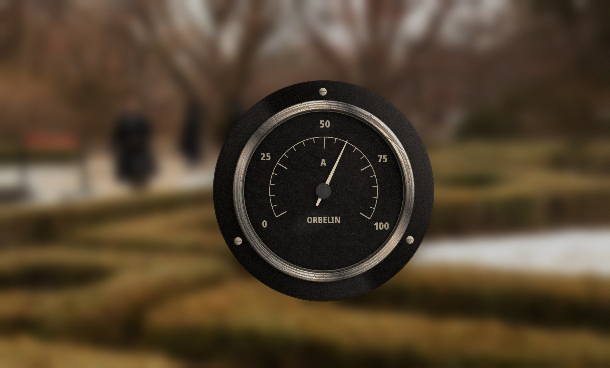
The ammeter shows 60 A
